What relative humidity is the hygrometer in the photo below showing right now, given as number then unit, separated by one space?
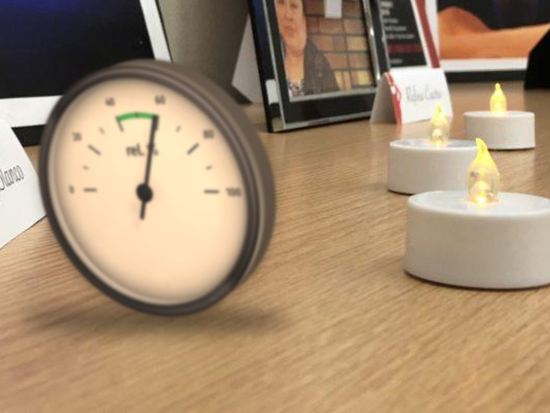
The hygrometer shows 60 %
